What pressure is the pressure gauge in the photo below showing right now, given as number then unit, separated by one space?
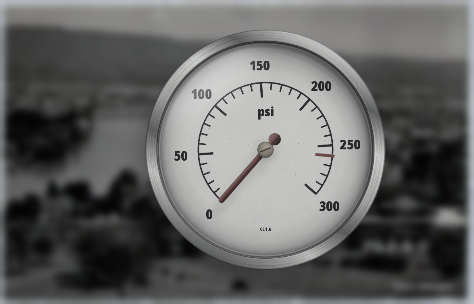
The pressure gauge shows 0 psi
